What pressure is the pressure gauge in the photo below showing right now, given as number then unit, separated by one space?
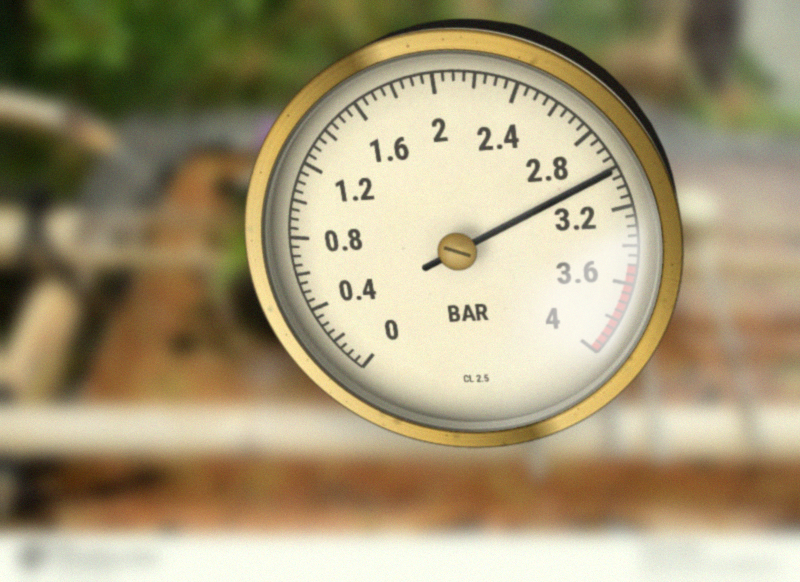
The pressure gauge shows 3 bar
